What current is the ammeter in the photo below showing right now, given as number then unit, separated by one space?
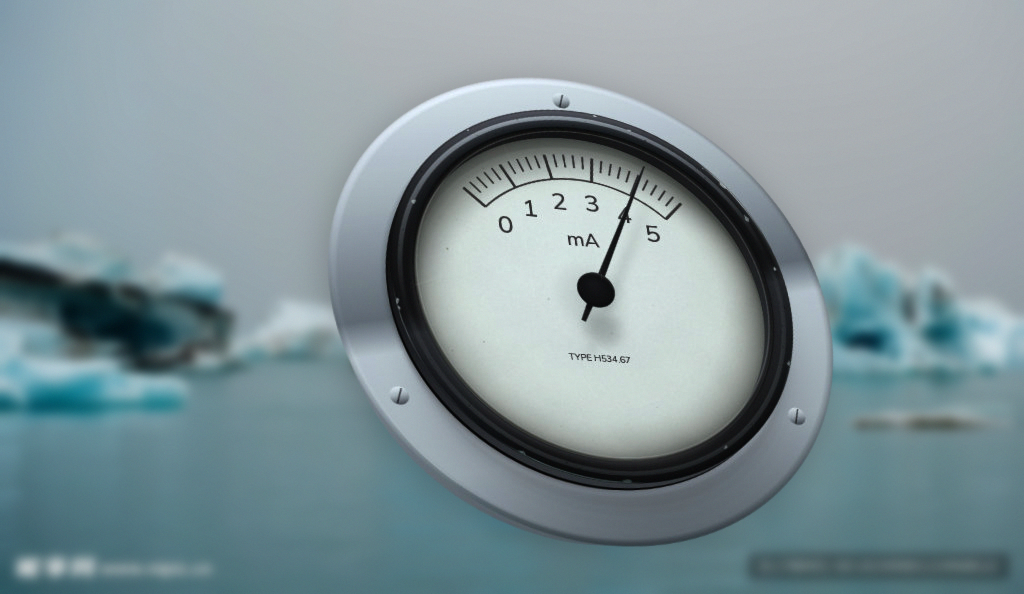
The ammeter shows 4 mA
